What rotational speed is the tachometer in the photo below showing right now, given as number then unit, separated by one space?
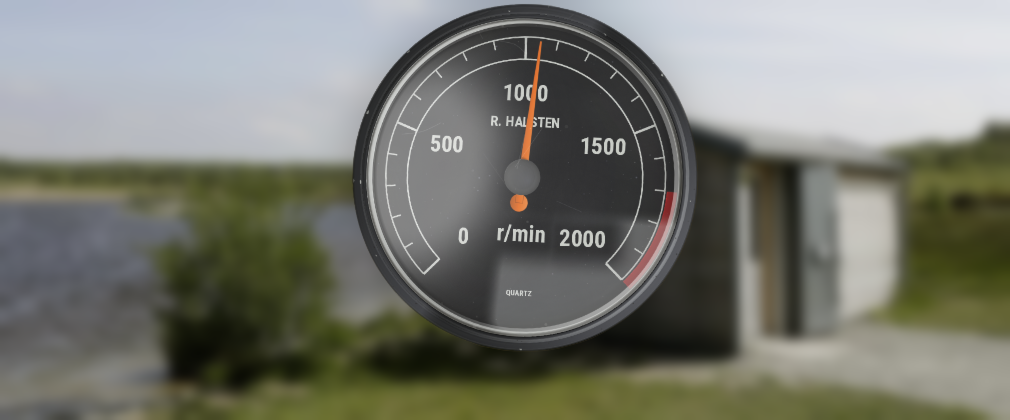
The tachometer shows 1050 rpm
